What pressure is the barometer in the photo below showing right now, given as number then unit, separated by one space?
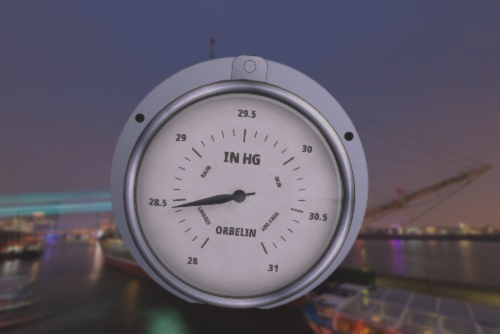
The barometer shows 28.45 inHg
